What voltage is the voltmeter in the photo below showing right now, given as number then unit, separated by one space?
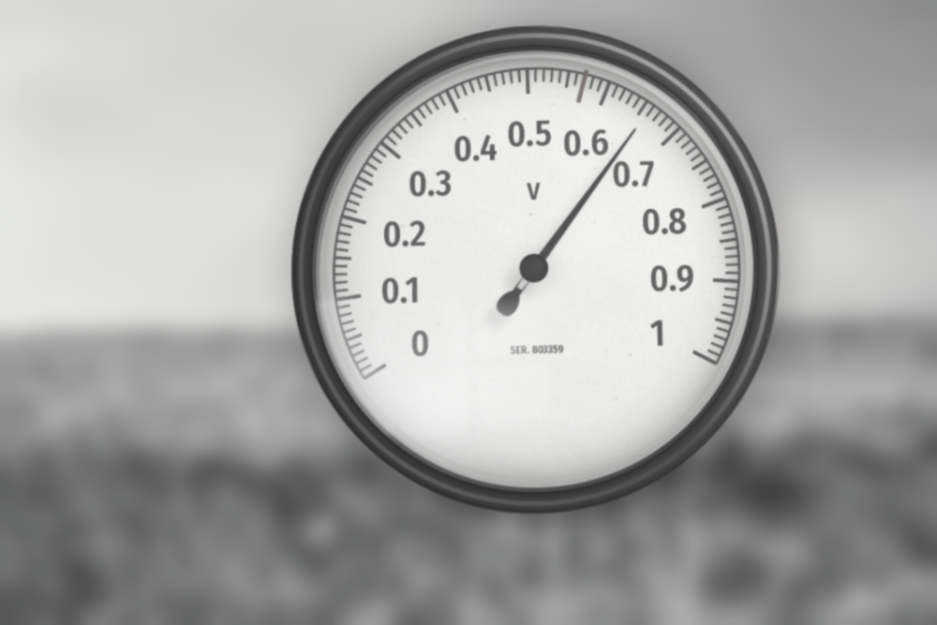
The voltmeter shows 0.66 V
